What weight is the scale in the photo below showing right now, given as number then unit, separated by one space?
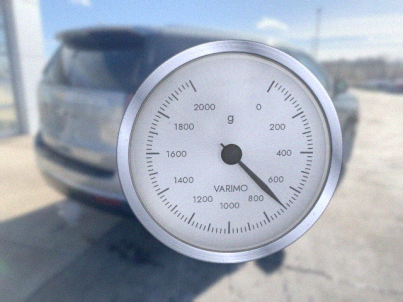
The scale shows 700 g
